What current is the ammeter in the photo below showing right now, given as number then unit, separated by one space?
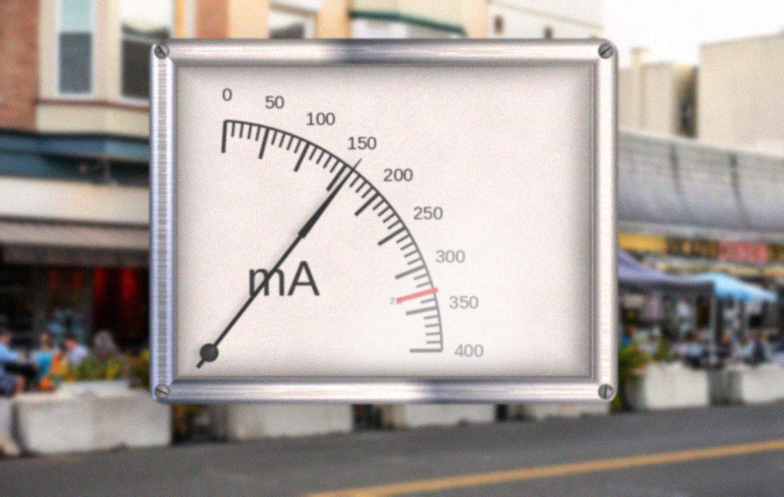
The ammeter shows 160 mA
